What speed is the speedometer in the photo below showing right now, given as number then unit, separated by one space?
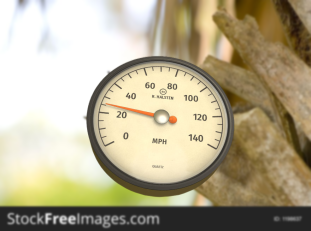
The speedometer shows 25 mph
